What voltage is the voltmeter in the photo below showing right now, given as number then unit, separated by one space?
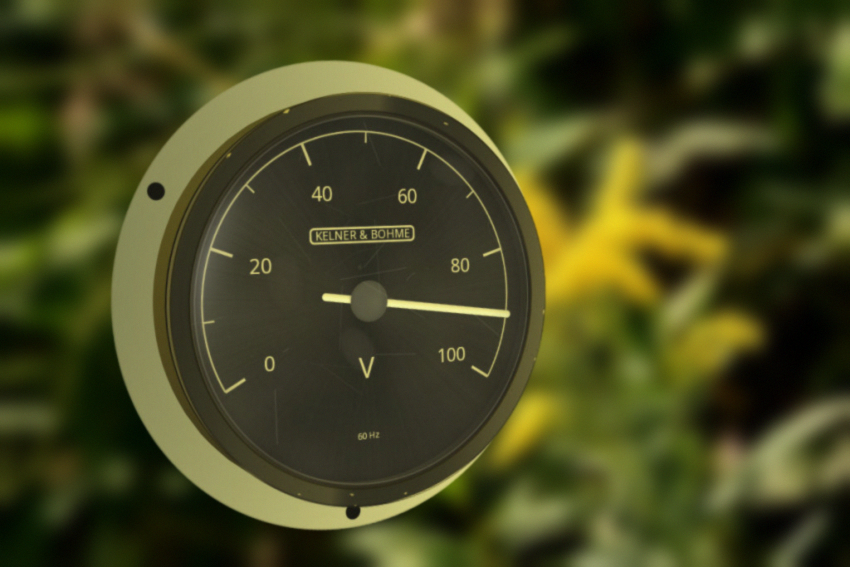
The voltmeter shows 90 V
